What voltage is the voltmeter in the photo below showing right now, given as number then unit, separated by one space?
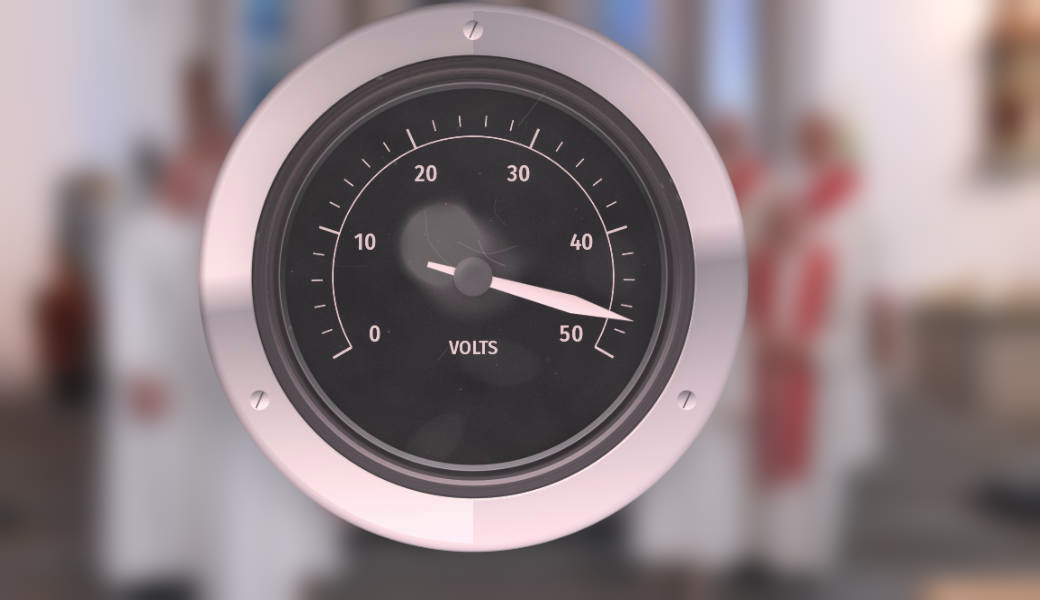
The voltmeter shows 47 V
